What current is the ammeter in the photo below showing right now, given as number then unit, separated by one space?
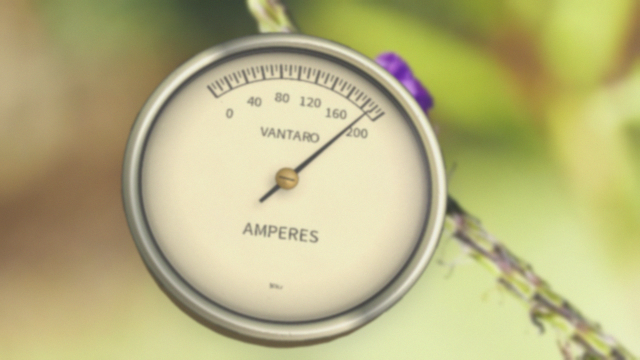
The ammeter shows 190 A
